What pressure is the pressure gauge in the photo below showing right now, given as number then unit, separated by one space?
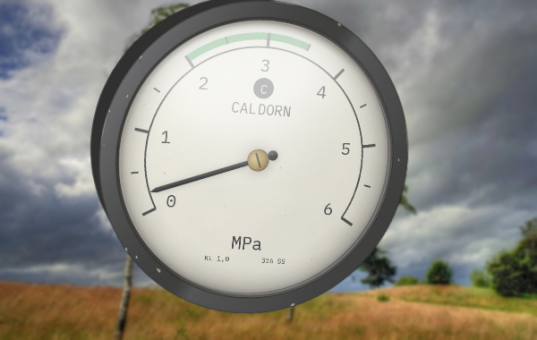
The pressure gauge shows 0.25 MPa
